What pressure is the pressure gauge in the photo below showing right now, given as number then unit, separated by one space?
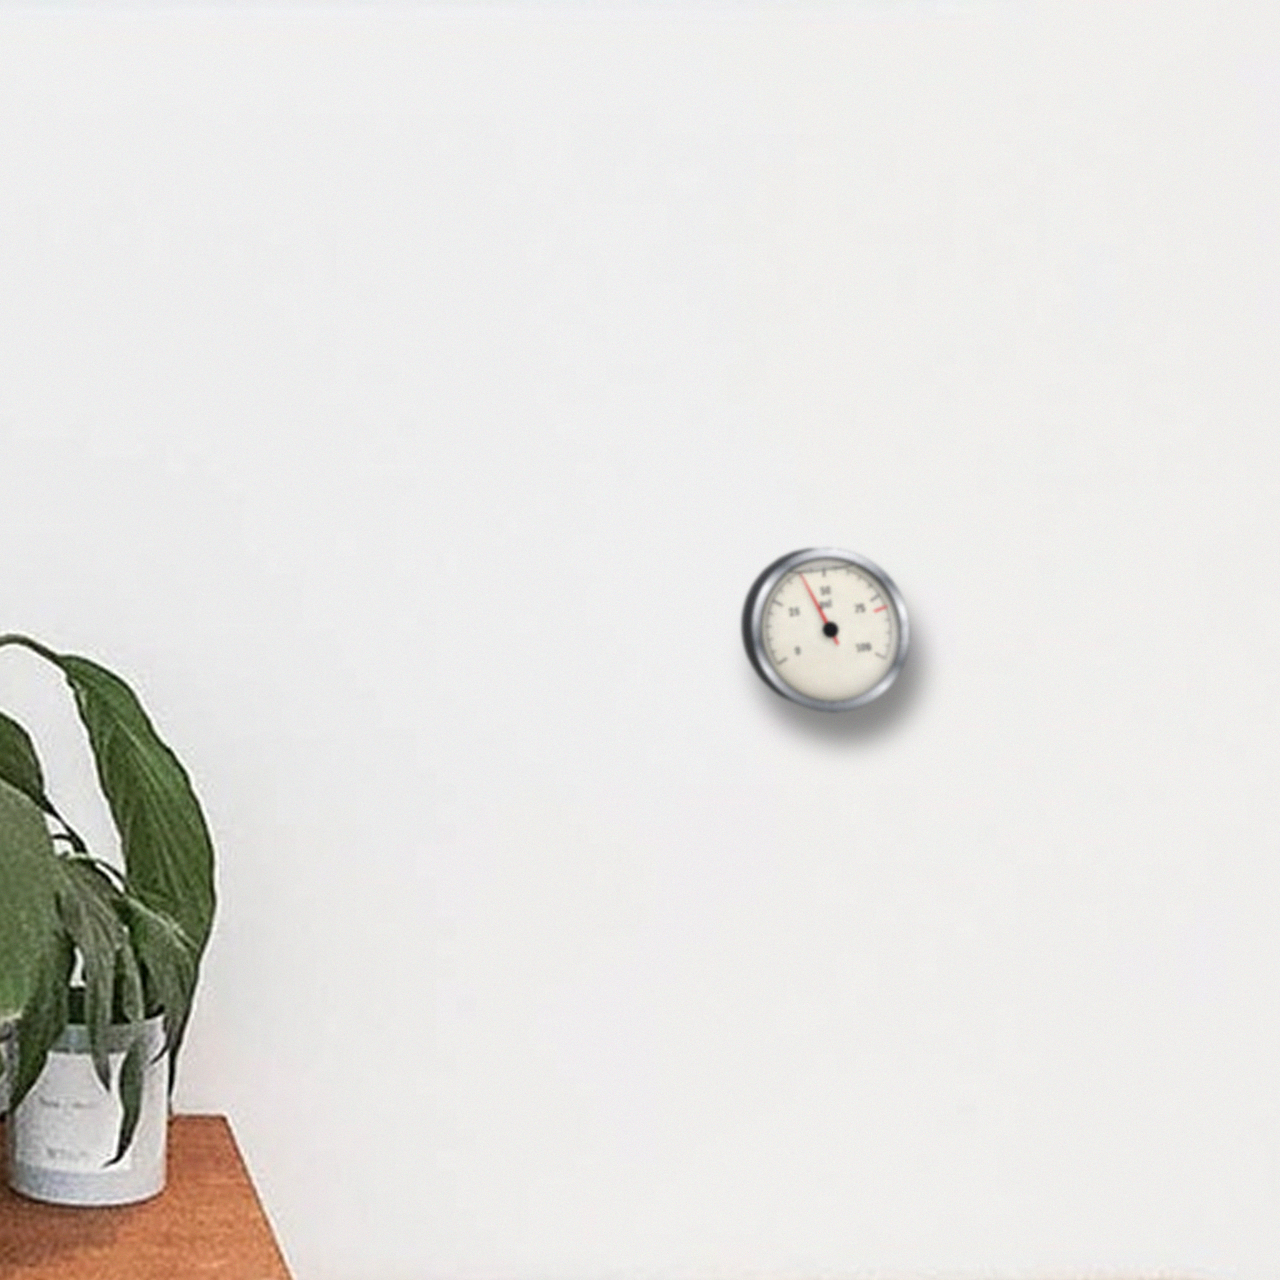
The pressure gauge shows 40 psi
